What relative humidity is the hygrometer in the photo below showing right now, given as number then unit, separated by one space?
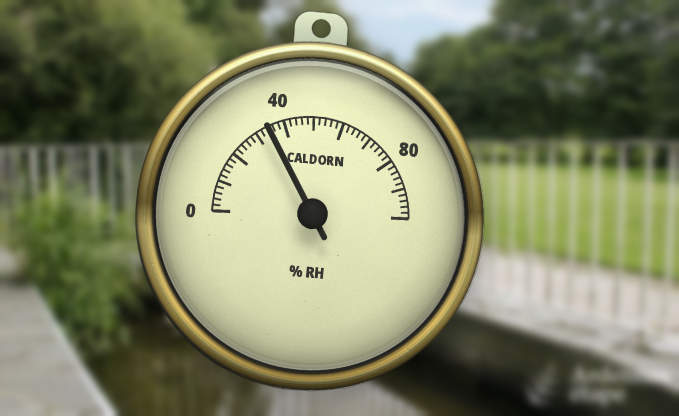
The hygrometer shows 34 %
